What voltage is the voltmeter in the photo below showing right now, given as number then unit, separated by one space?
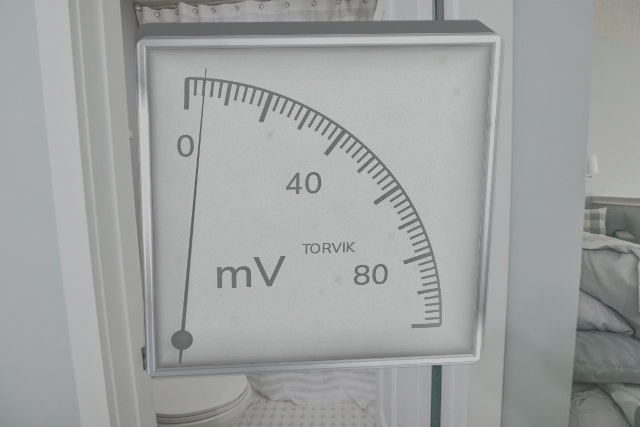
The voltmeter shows 4 mV
